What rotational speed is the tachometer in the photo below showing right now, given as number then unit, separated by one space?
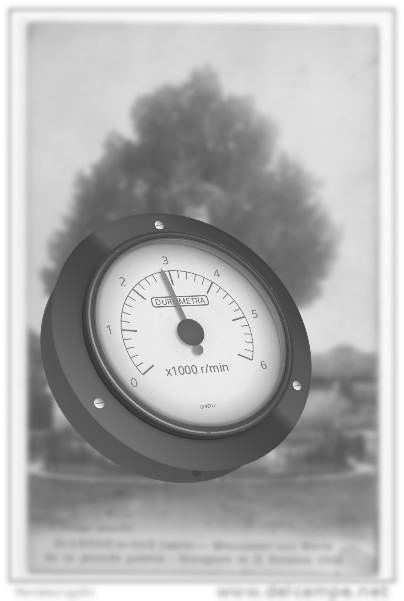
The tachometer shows 2800 rpm
